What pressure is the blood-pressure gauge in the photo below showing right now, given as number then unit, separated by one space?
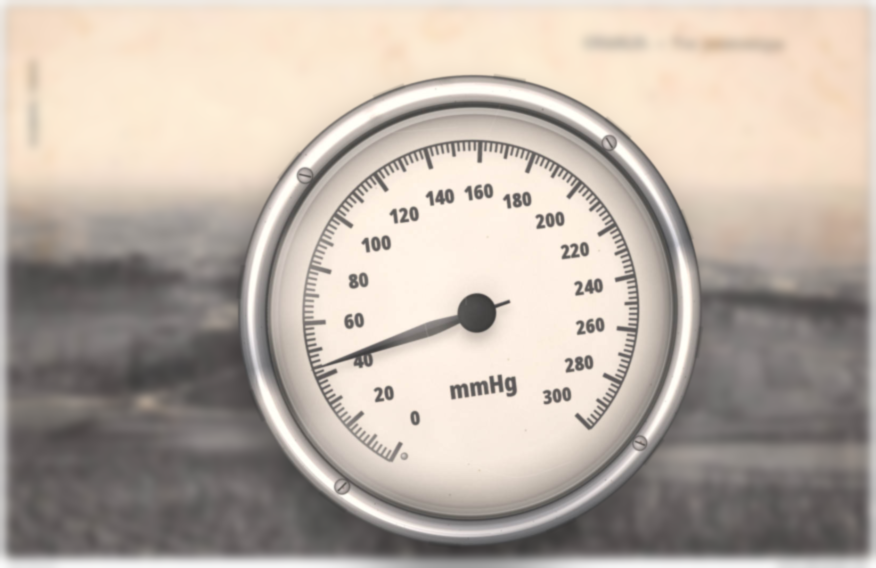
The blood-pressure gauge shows 44 mmHg
